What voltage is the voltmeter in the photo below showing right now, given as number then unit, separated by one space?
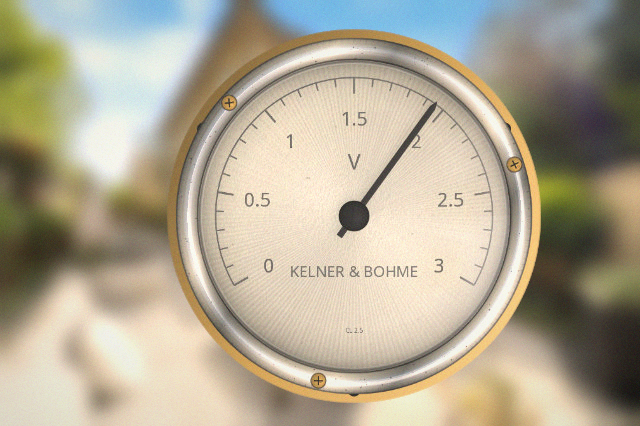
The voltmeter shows 1.95 V
